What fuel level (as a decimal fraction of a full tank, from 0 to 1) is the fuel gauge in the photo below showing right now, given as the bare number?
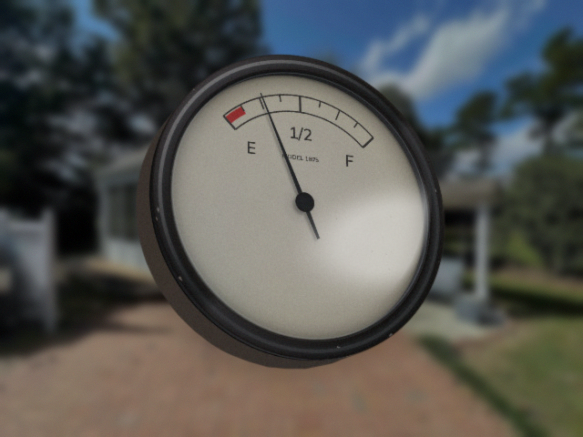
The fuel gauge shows 0.25
